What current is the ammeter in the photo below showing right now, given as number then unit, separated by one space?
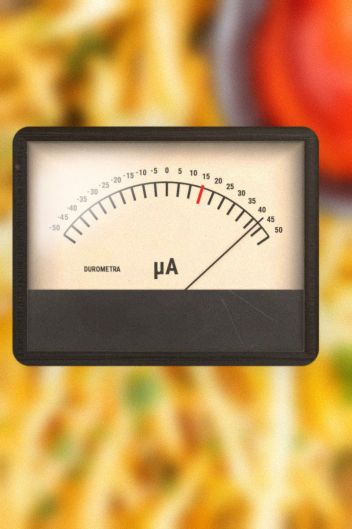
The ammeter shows 42.5 µA
